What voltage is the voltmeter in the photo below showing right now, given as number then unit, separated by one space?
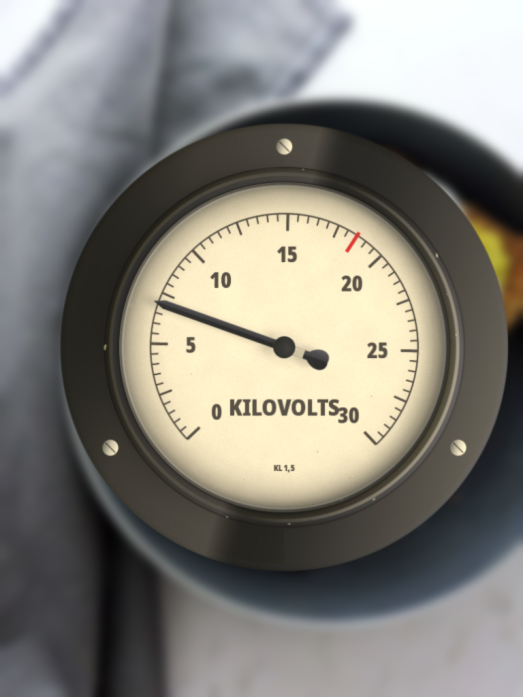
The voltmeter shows 7 kV
